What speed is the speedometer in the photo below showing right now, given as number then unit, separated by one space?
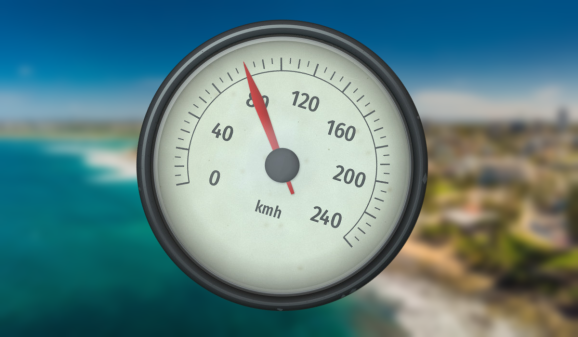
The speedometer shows 80 km/h
